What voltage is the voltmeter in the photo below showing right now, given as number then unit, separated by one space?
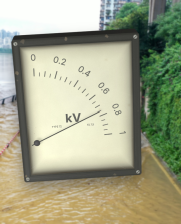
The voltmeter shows 0.75 kV
